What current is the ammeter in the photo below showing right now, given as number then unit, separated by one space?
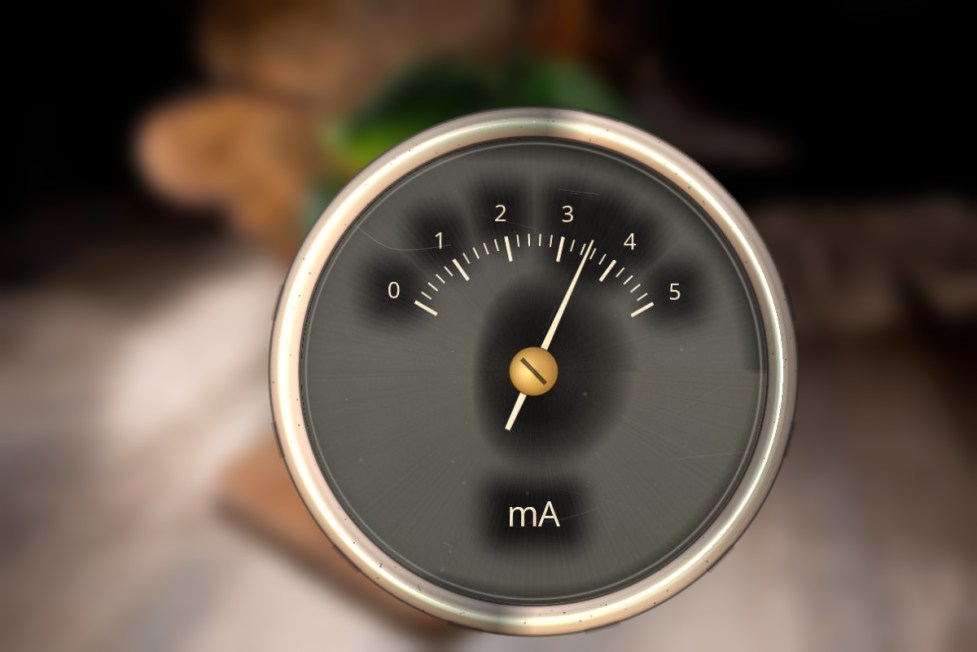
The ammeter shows 3.5 mA
